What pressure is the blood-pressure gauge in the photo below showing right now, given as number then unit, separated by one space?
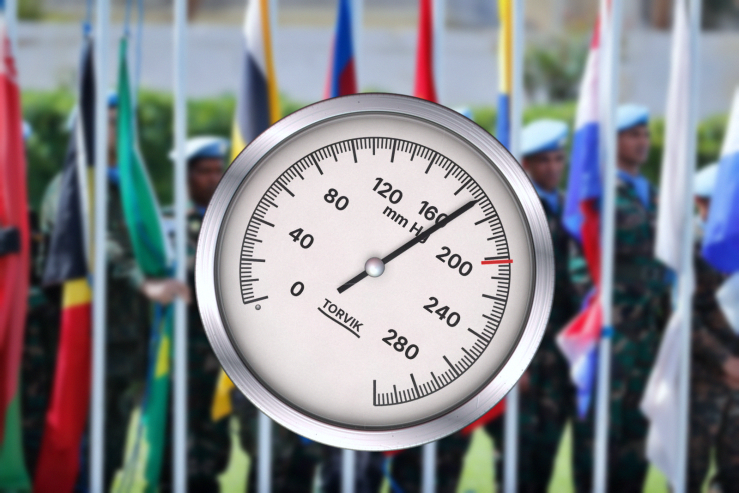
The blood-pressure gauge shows 170 mmHg
